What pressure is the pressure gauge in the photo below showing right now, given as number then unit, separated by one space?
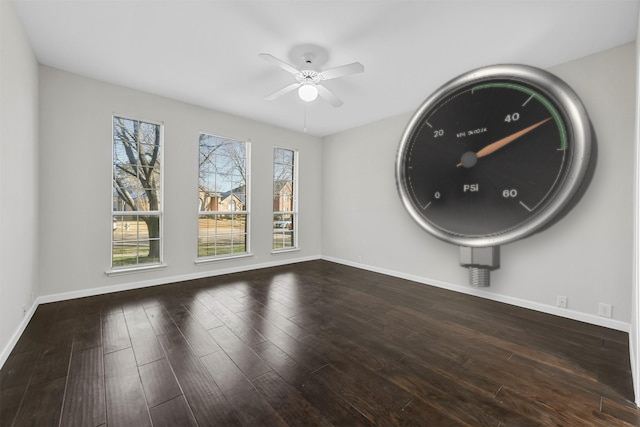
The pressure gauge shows 45 psi
